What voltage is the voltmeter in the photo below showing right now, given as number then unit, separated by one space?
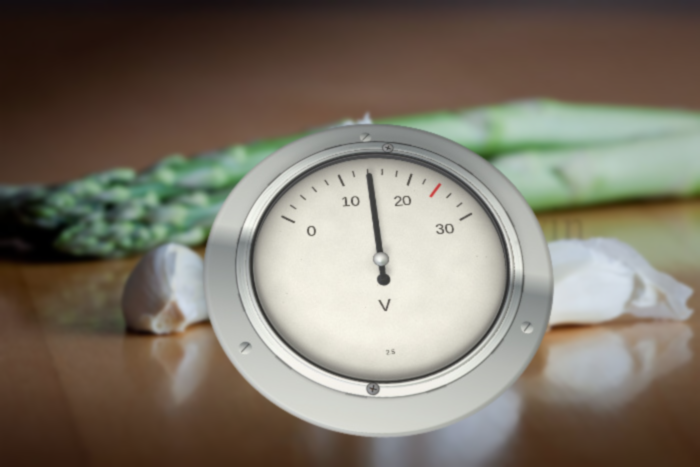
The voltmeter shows 14 V
